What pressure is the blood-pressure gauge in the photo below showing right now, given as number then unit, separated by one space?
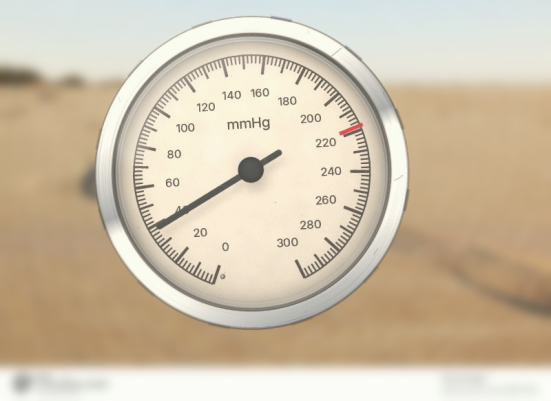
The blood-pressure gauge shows 38 mmHg
